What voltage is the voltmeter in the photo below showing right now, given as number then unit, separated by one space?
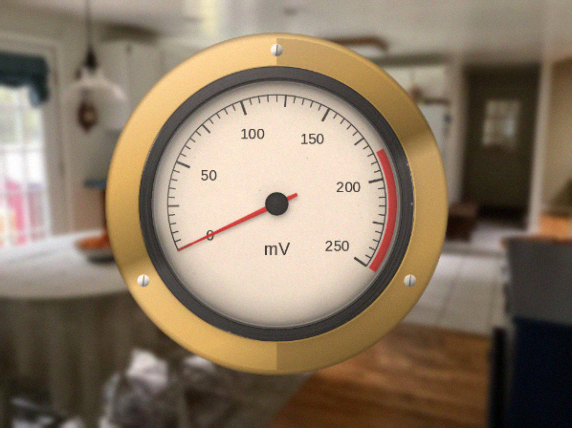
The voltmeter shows 0 mV
